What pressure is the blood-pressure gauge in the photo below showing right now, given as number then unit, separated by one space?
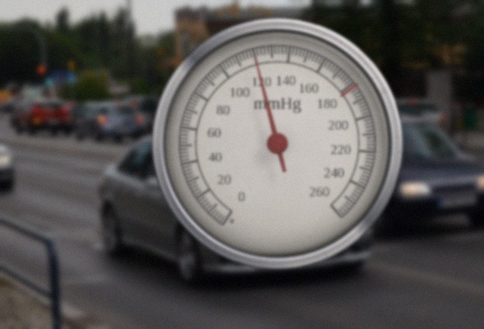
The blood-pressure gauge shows 120 mmHg
